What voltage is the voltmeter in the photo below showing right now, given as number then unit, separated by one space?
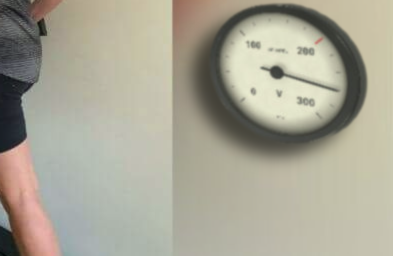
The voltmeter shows 260 V
